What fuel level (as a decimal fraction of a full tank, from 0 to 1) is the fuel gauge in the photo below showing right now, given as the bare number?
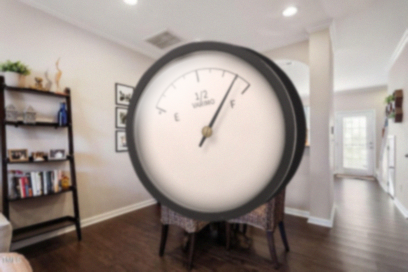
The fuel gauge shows 0.875
